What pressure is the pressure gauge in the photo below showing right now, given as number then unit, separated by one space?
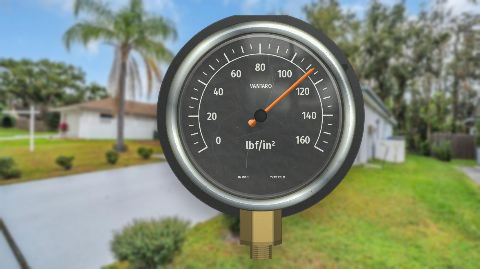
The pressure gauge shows 112.5 psi
